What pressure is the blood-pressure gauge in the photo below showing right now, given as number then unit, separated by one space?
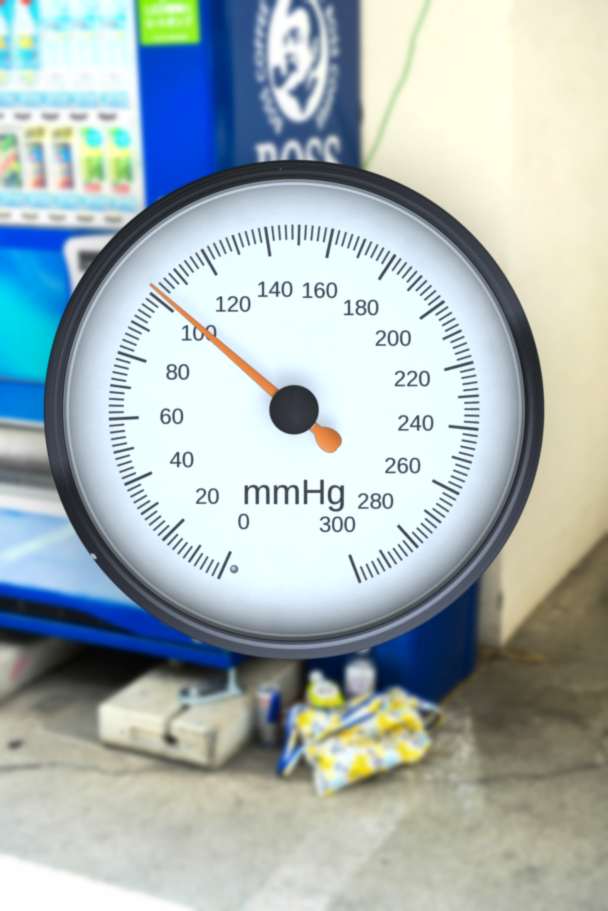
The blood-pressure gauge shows 102 mmHg
